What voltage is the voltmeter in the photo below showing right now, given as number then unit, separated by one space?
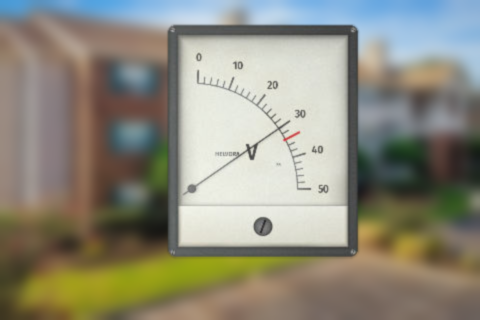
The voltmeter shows 30 V
